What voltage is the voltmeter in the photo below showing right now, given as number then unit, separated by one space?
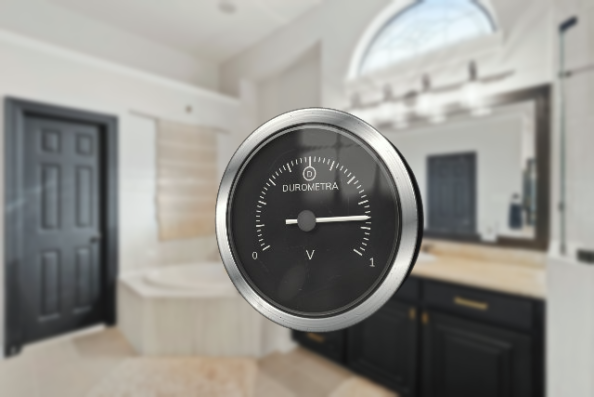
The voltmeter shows 0.86 V
